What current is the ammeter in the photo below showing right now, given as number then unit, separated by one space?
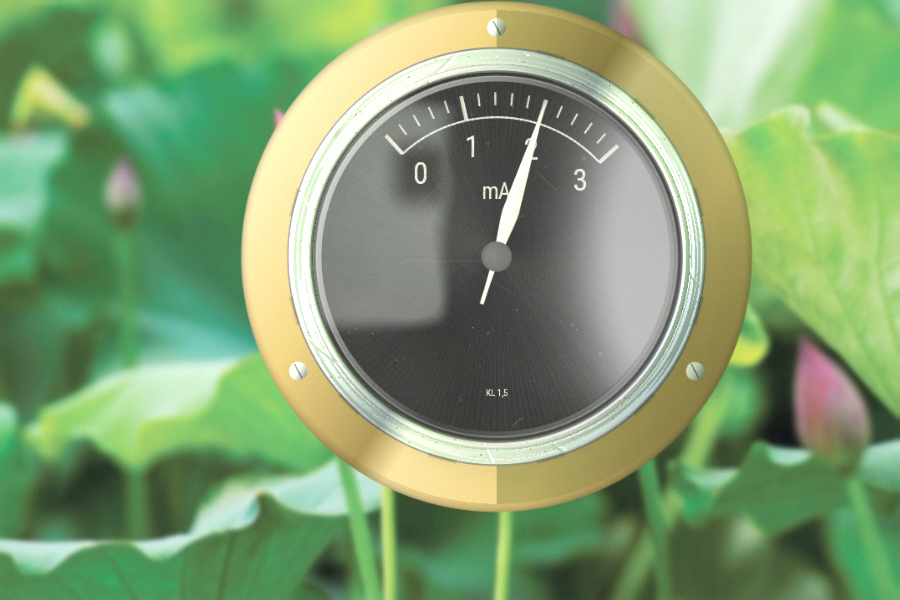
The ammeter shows 2 mA
